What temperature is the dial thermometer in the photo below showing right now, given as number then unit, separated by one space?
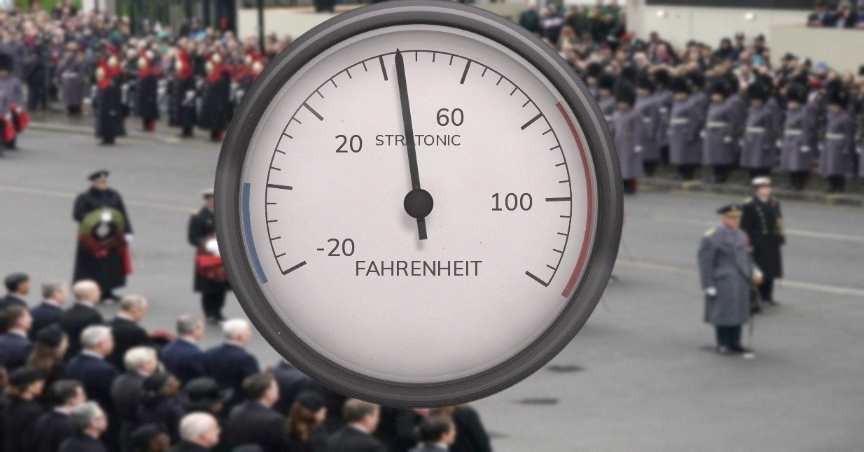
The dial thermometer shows 44 °F
